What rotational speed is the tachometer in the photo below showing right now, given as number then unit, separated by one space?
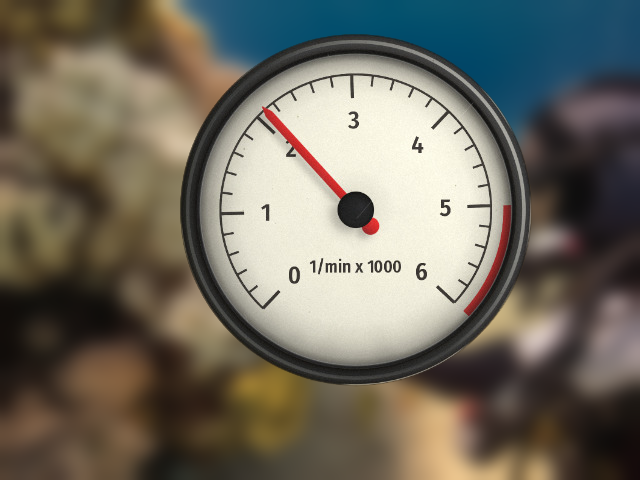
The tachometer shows 2100 rpm
